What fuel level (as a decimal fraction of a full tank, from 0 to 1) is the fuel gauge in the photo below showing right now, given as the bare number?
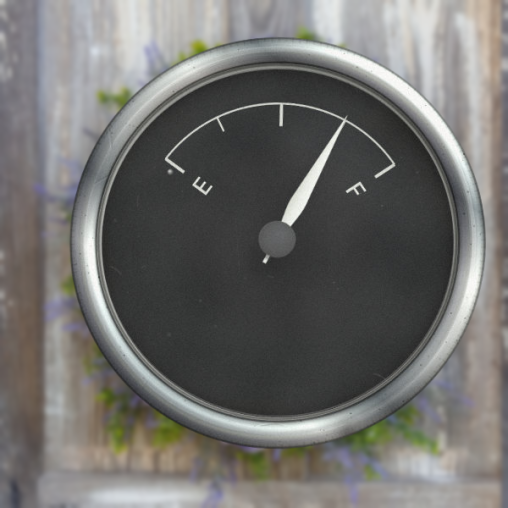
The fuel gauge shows 0.75
